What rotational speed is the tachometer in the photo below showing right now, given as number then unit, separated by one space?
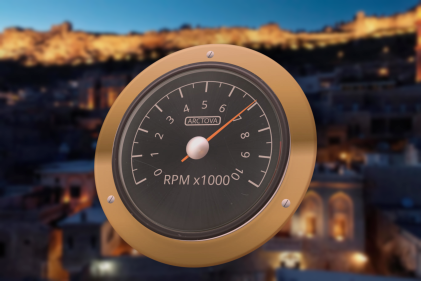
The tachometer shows 7000 rpm
